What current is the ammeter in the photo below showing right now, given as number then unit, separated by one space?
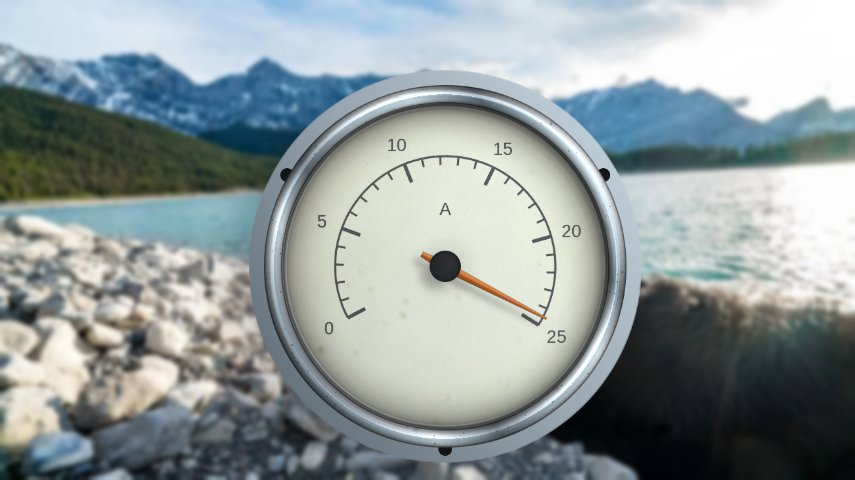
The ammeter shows 24.5 A
